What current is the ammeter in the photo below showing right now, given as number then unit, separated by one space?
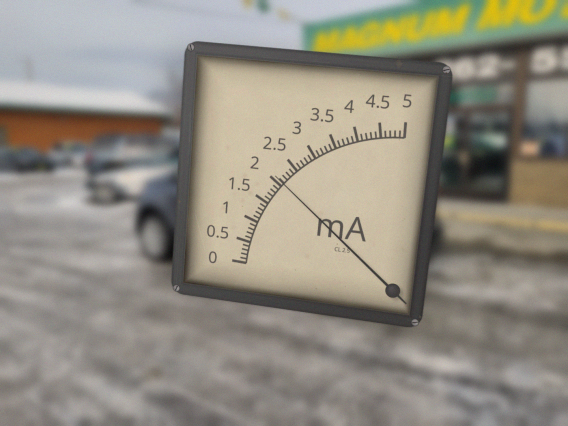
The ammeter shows 2.1 mA
